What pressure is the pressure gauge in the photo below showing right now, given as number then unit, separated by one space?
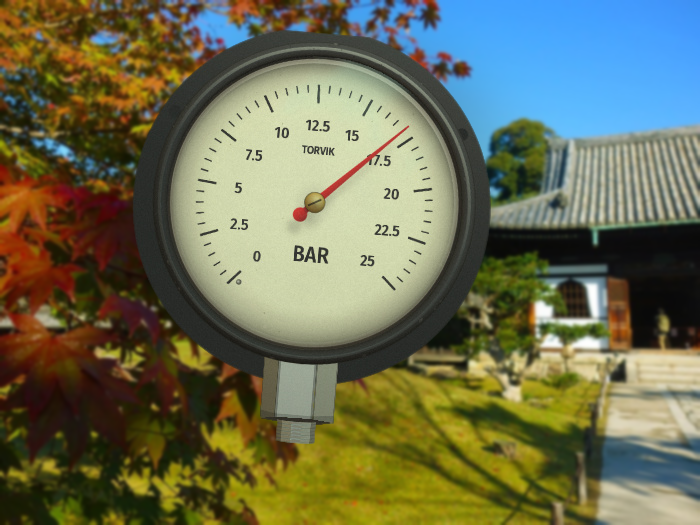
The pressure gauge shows 17 bar
